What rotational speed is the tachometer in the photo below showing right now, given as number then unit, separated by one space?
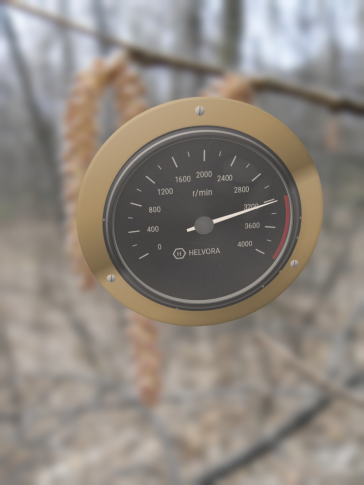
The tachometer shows 3200 rpm
